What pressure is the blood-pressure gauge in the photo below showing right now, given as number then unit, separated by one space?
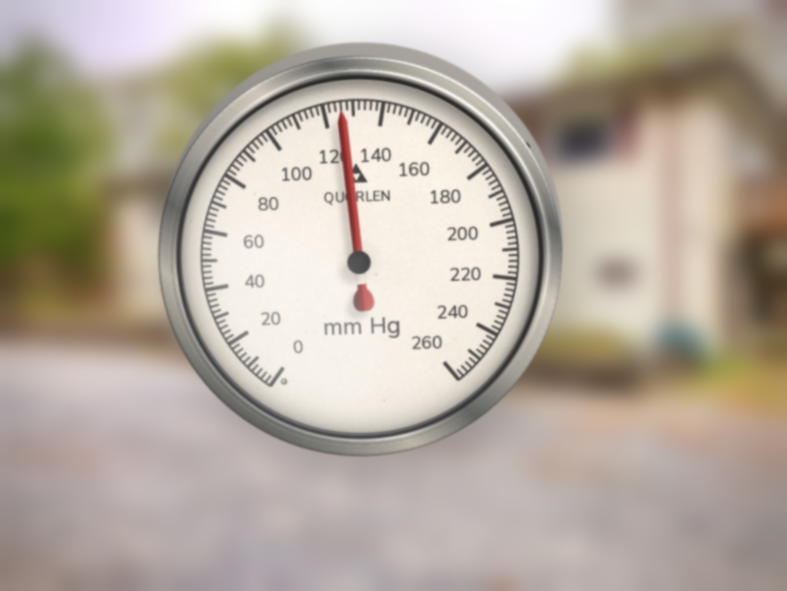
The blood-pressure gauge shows 126 mmHg
